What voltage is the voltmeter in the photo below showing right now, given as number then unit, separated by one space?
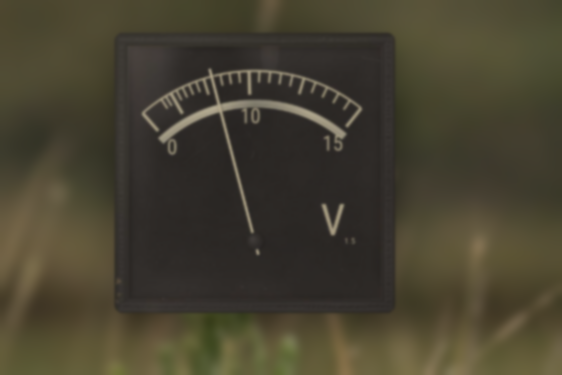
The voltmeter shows 8 V
